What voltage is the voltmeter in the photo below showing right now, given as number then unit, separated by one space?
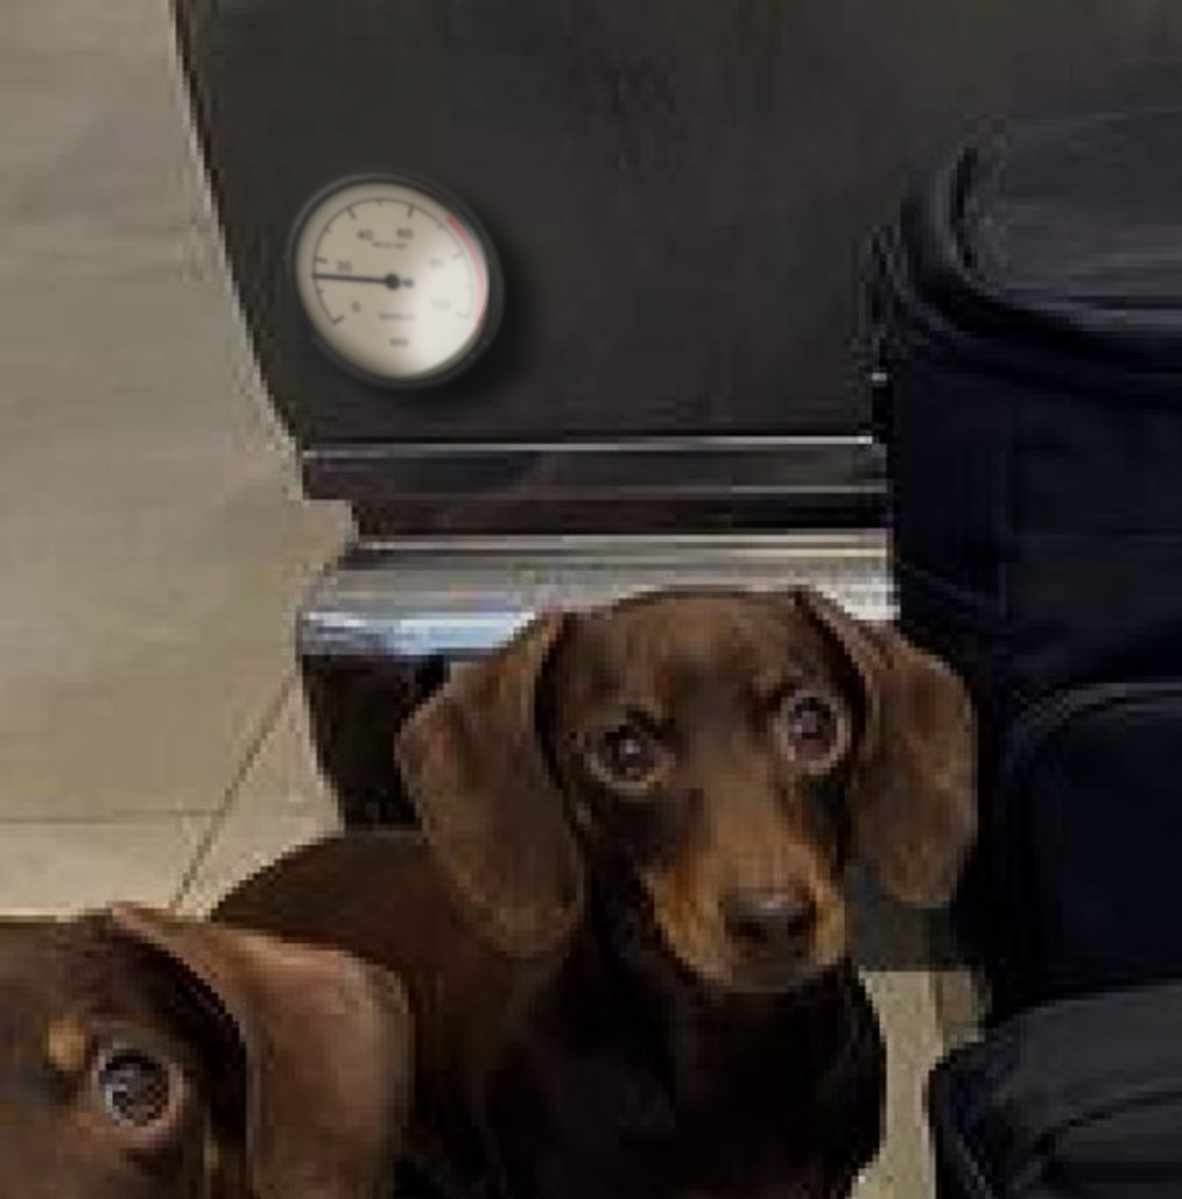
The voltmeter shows 15 mV
